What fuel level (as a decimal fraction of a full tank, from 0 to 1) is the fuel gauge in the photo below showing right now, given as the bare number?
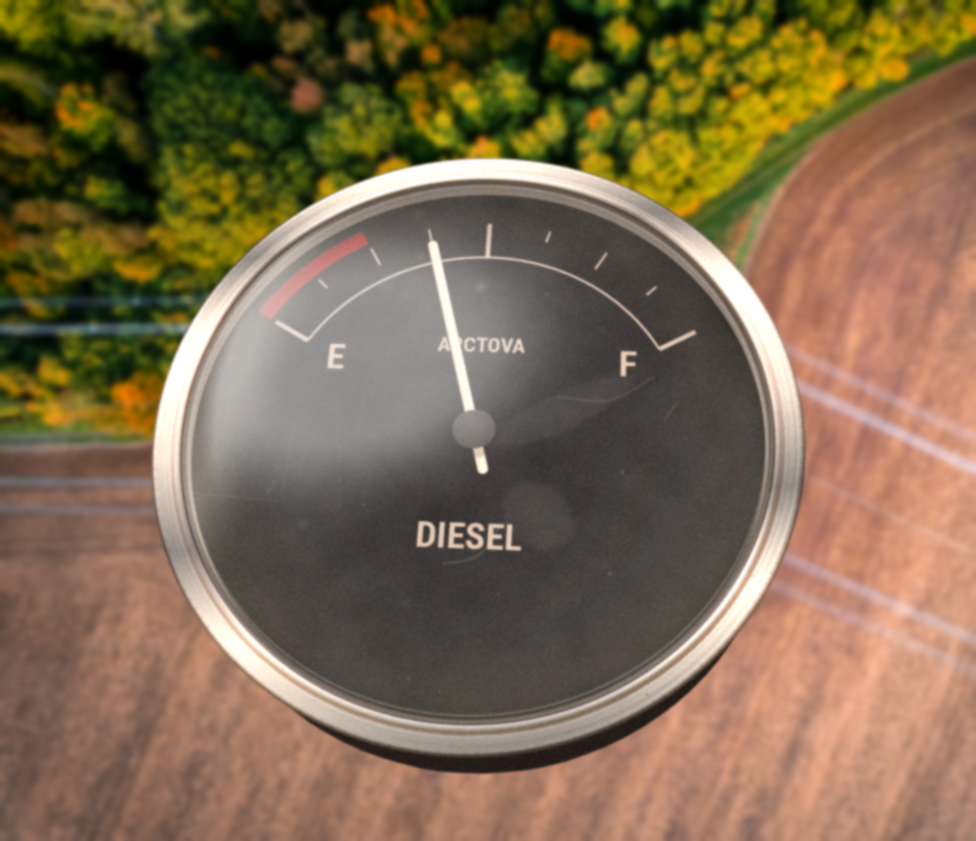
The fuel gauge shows 0.375
